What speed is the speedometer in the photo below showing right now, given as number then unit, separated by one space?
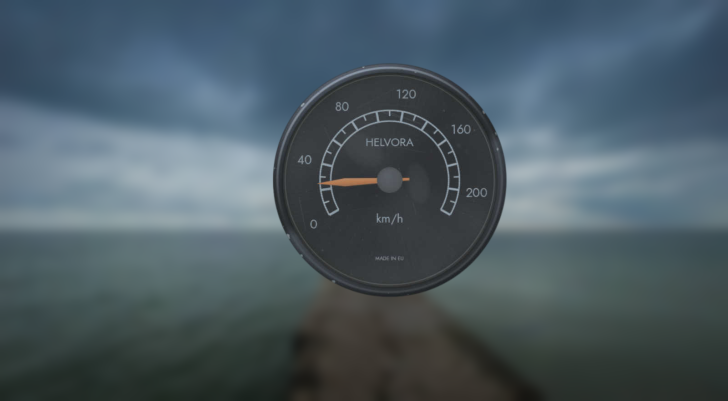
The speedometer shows 25 km/h
